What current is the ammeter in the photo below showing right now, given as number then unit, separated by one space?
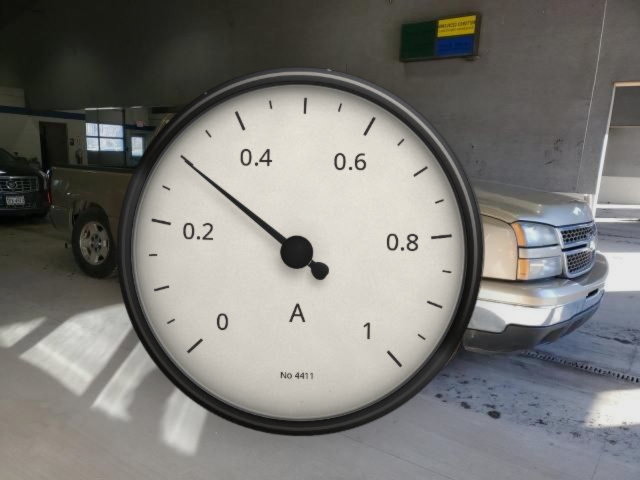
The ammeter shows 0.3 A
